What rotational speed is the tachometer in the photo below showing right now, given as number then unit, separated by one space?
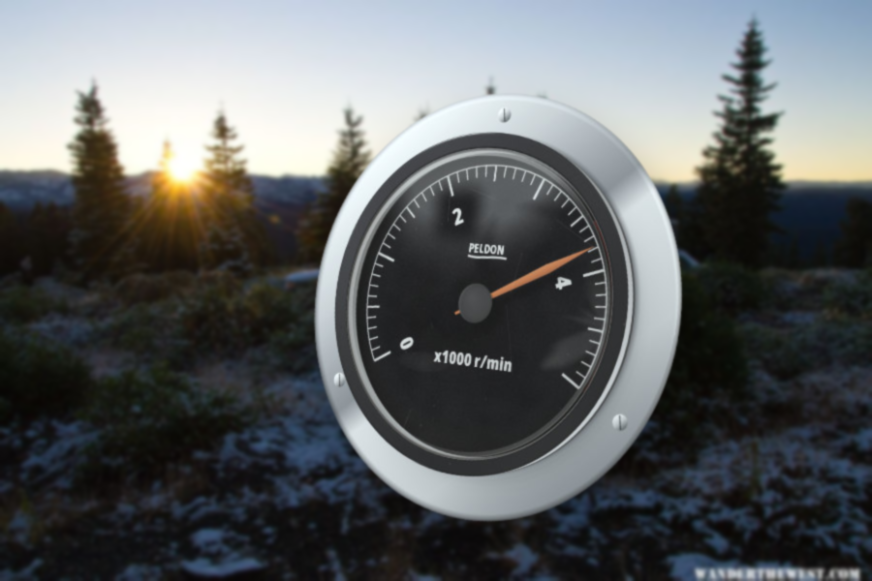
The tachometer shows 3800 rpm
